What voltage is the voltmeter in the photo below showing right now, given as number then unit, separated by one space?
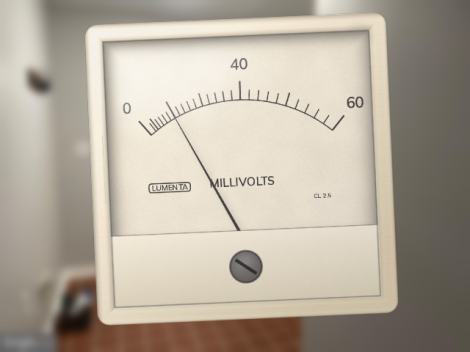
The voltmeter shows 20 mV
